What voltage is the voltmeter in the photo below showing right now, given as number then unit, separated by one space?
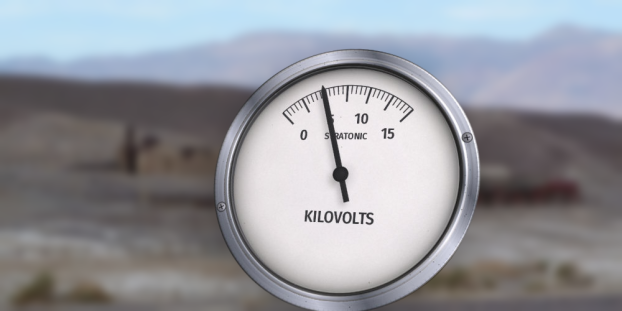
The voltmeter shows 5 kV
